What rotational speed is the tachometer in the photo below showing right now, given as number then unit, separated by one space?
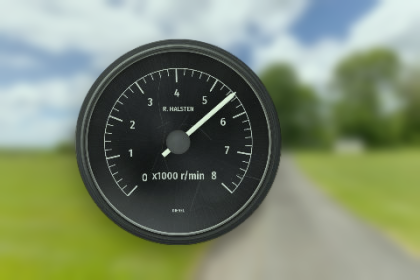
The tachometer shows 5500 rpm
